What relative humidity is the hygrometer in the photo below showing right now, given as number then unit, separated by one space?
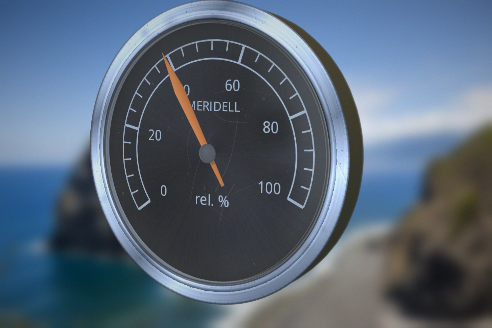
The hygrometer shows 40 %
